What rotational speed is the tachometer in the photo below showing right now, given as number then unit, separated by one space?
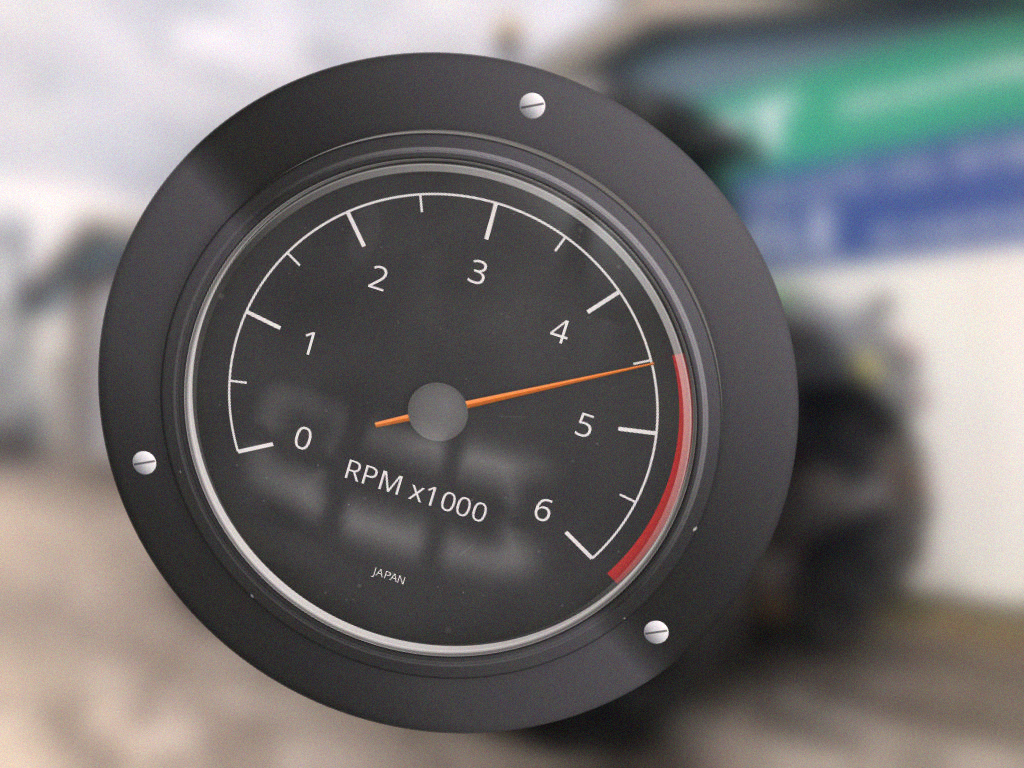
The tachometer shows 4500 rpm
